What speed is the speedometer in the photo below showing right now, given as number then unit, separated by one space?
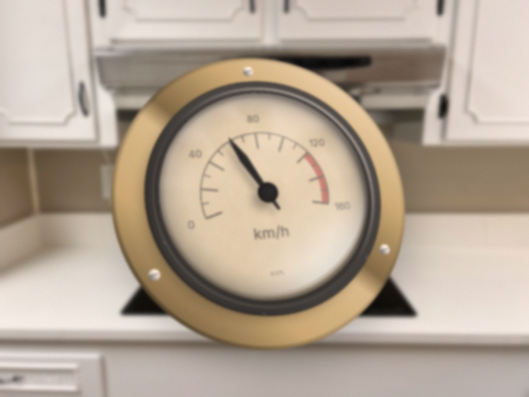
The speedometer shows 60 km/h
